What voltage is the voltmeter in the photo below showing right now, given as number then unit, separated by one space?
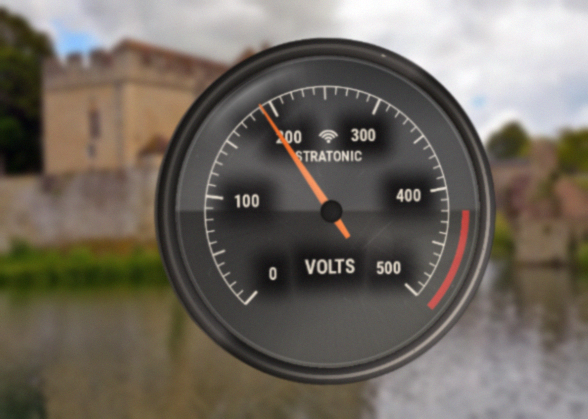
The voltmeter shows 190 V
